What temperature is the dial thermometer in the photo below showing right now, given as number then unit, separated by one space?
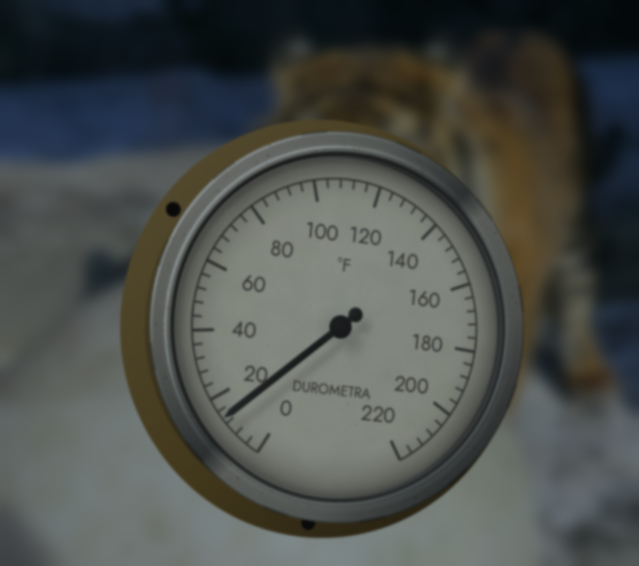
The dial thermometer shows 14 °F
